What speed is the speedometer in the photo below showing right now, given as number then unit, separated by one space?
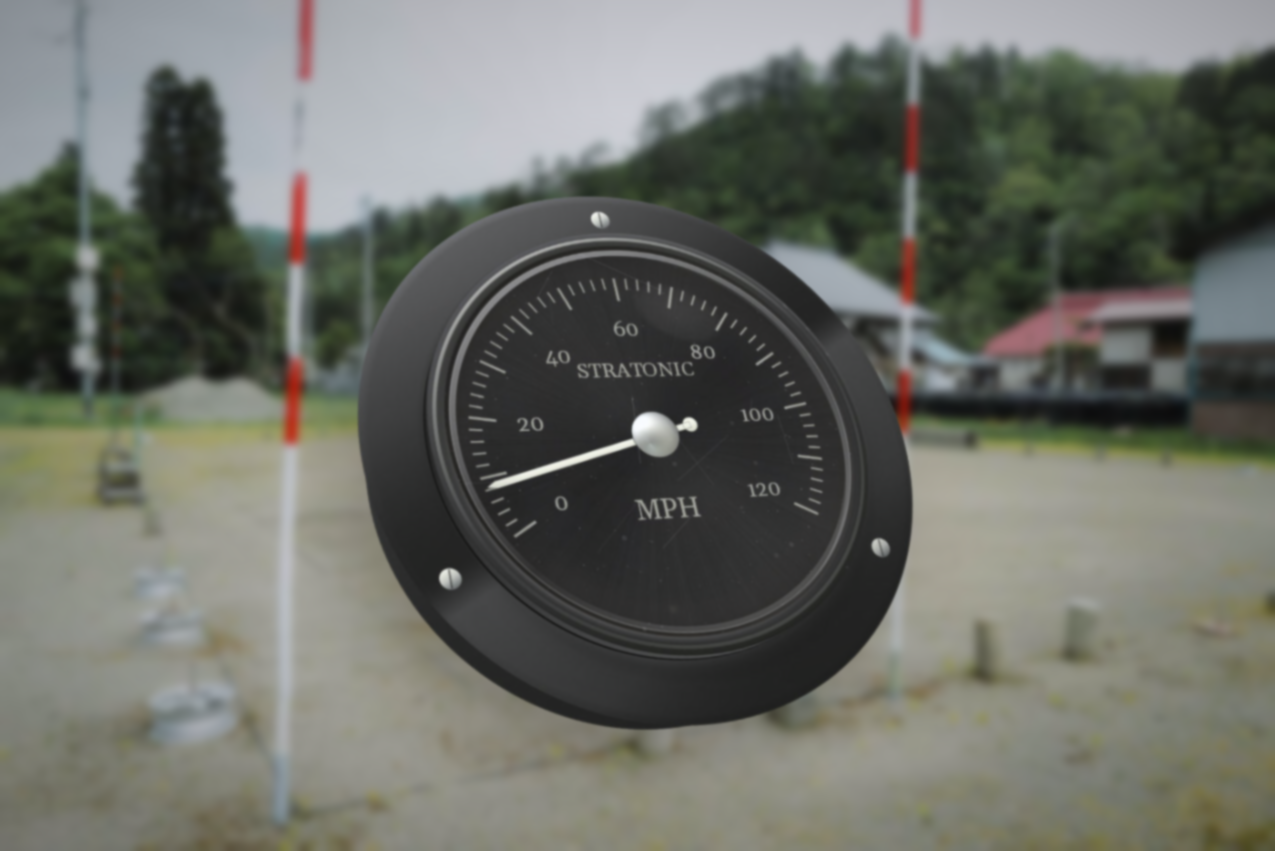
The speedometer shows 8 mph
